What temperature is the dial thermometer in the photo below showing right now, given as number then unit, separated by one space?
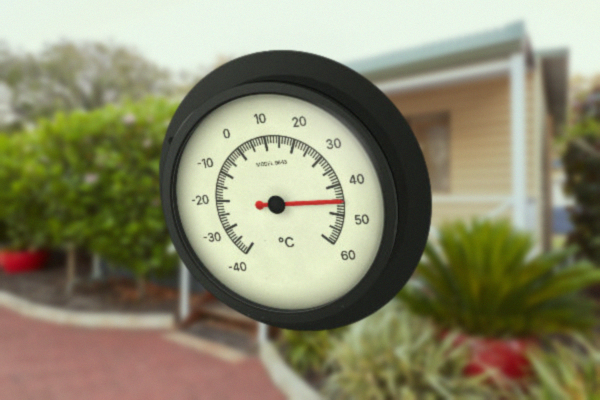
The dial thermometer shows 45 °C
